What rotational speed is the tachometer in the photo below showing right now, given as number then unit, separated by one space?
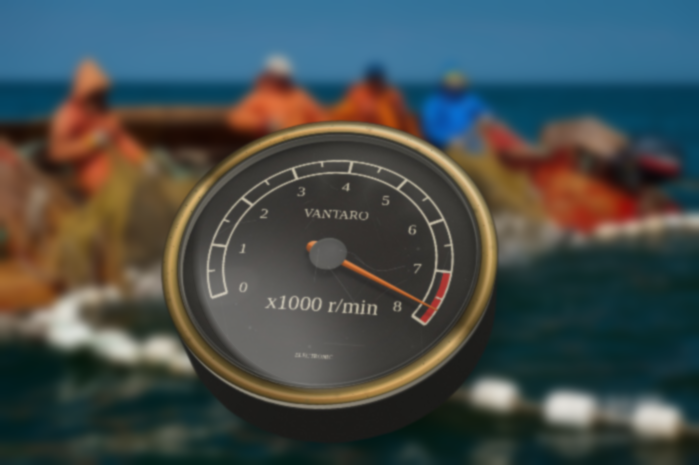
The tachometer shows 7750 rpm
